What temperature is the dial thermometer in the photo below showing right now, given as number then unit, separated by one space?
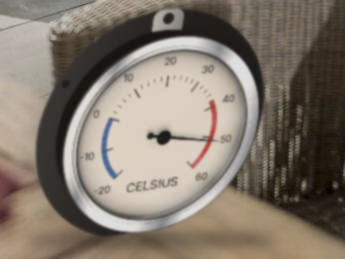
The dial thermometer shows 50 °C
